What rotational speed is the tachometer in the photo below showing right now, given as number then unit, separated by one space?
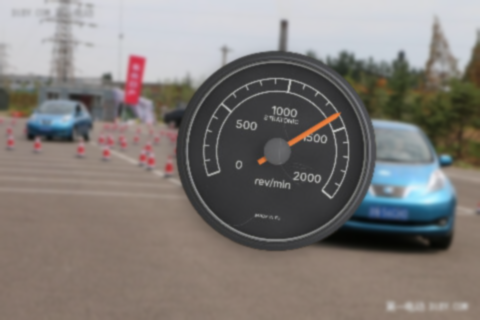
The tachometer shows 1400 rpm
